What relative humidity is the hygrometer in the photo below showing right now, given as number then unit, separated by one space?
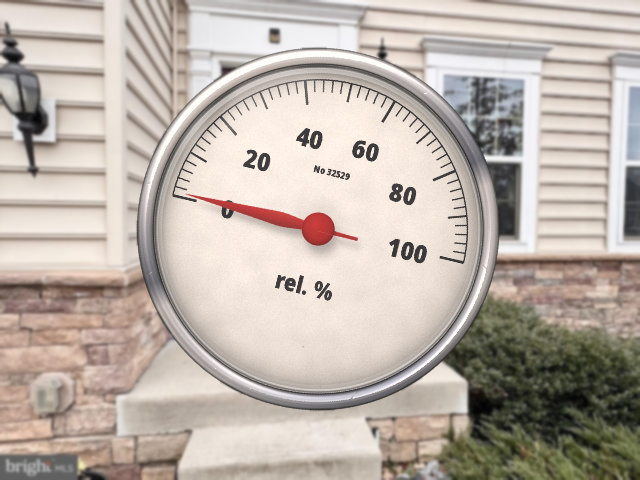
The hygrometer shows 1 %
